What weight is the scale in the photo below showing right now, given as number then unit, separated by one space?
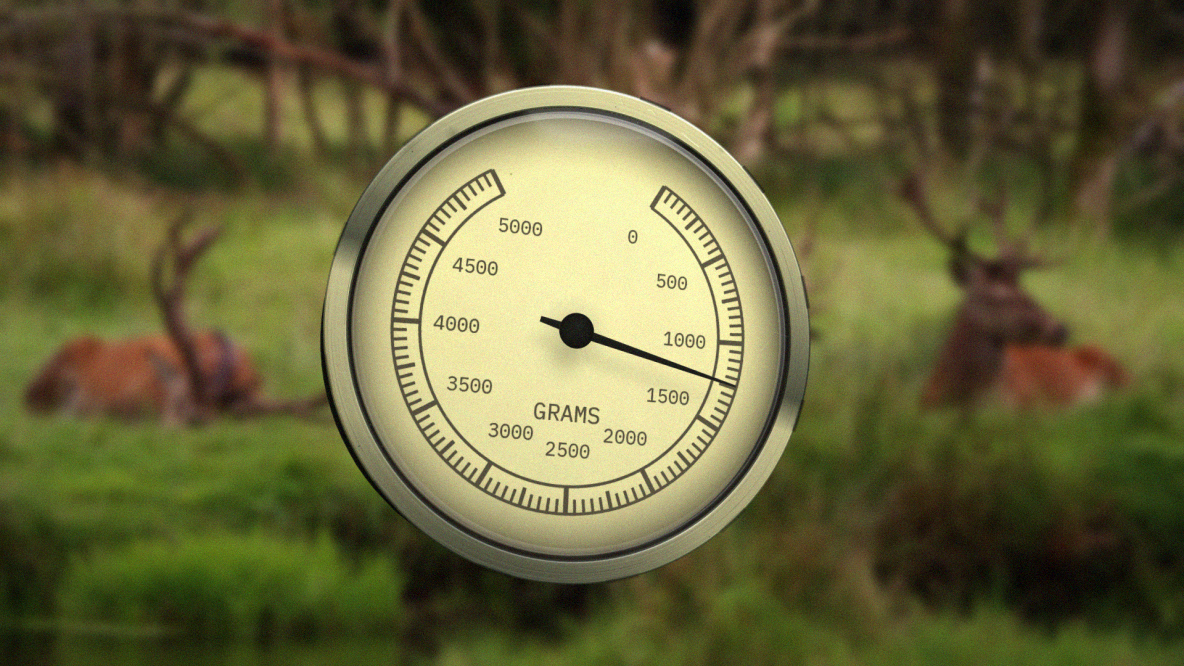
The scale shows 1250 g
